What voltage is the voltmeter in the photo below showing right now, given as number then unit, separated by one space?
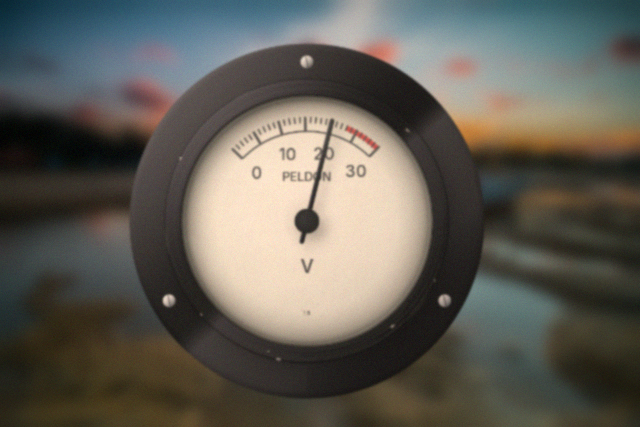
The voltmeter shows 20 V
